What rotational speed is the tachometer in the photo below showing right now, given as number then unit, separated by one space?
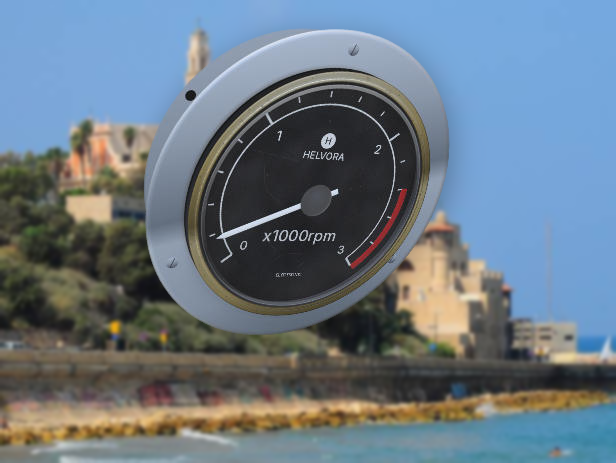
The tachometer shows 200 rpm
